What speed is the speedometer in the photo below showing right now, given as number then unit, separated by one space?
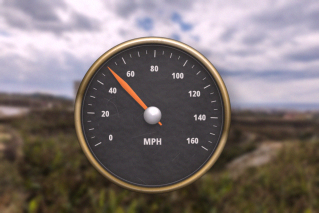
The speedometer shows 50 mph
